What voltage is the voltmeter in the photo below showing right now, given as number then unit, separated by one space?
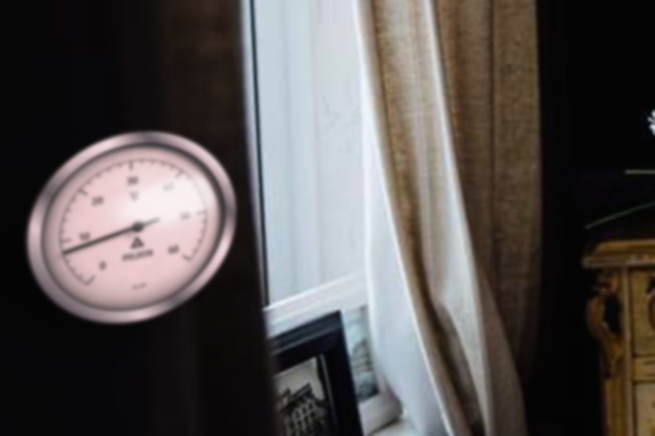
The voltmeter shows 8 V
